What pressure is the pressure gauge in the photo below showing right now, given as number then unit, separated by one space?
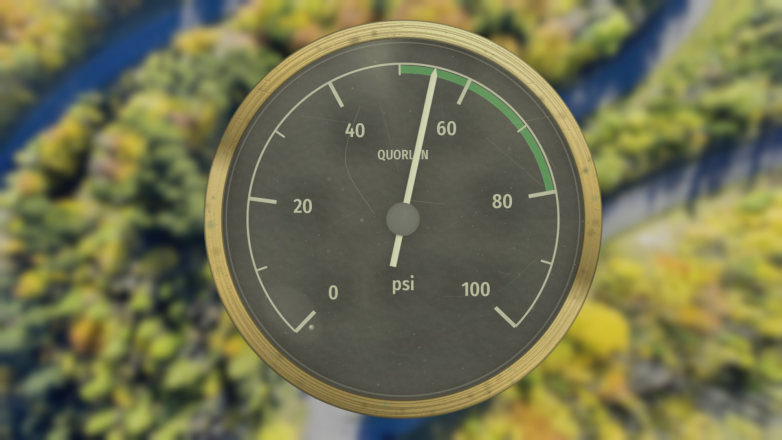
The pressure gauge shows 55 psi
